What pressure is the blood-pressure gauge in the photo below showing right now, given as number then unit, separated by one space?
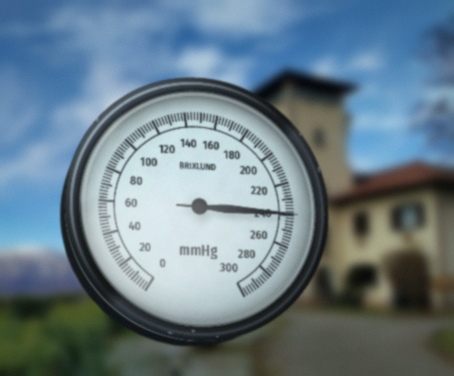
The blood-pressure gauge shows 240 mmHg
